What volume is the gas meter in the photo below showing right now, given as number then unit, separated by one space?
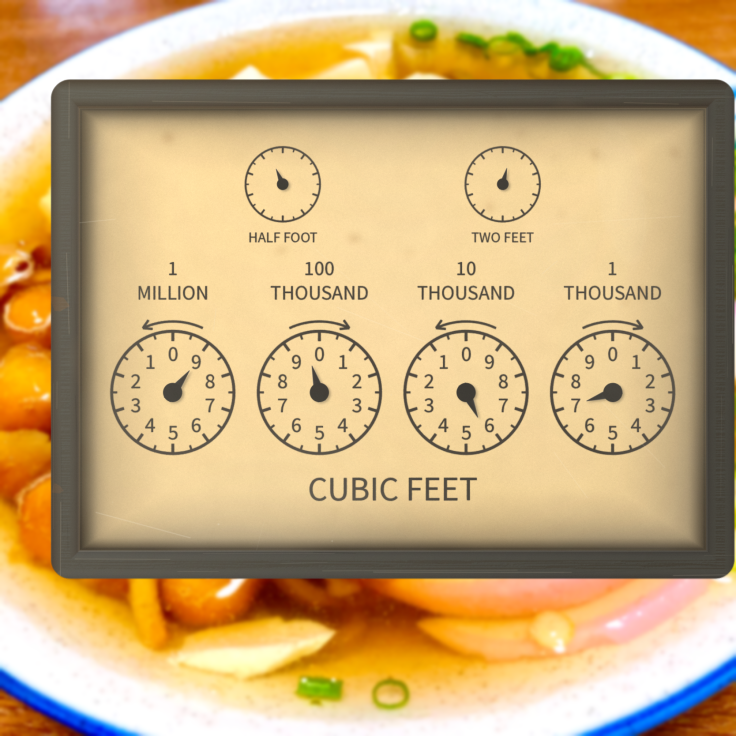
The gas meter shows 895700 ft³
